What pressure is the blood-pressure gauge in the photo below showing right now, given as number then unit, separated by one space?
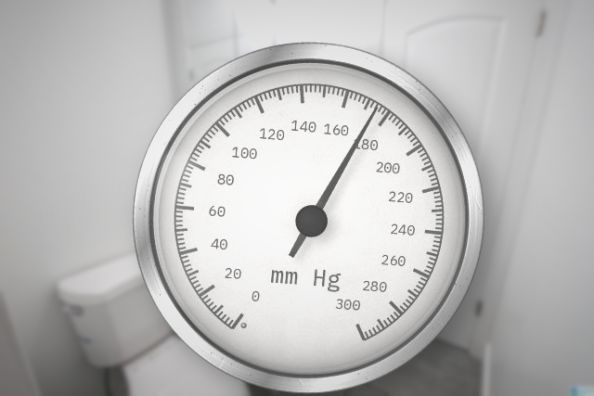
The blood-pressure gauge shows 174 mmHg
